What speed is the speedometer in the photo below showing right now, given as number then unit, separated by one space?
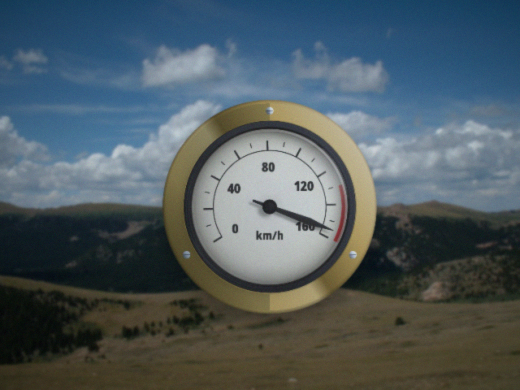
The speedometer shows 155 km/h
